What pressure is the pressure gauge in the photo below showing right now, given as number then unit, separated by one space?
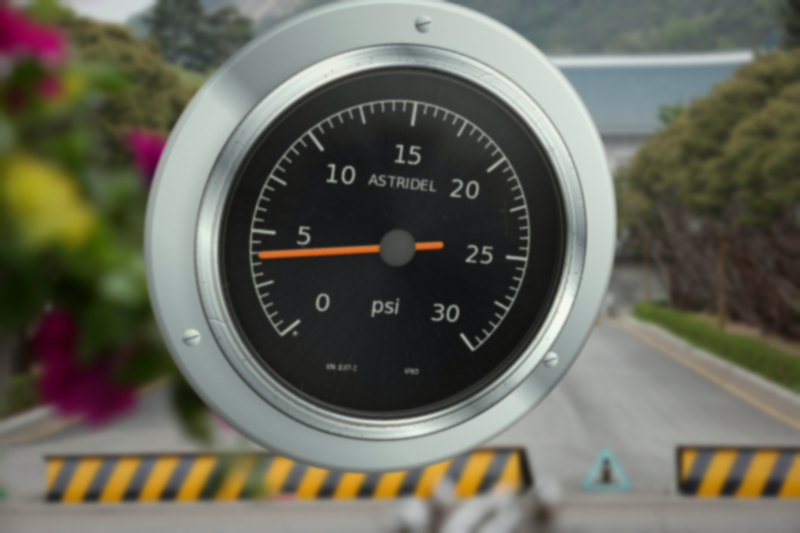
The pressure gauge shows 4 psi
